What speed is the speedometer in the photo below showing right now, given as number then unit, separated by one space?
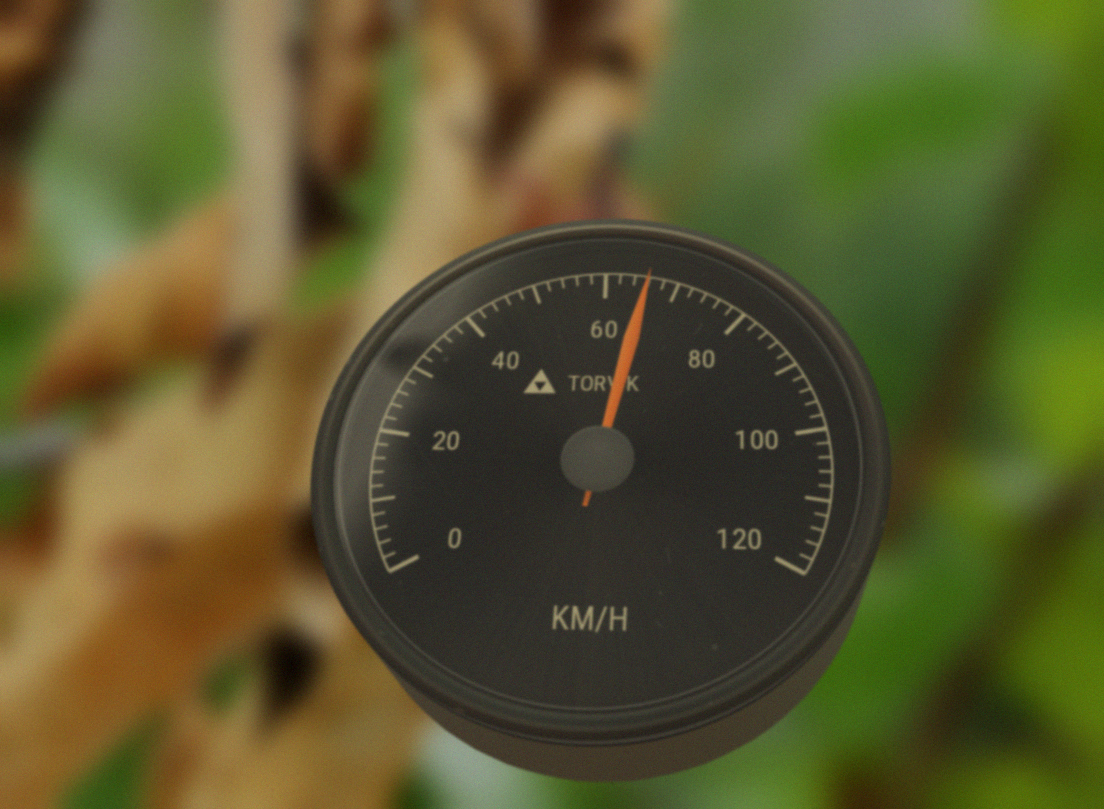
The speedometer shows 66 km/h
